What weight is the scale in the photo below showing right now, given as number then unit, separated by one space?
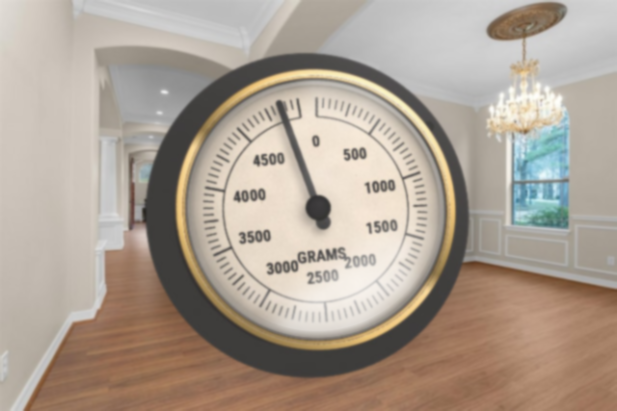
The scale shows 4850 g
